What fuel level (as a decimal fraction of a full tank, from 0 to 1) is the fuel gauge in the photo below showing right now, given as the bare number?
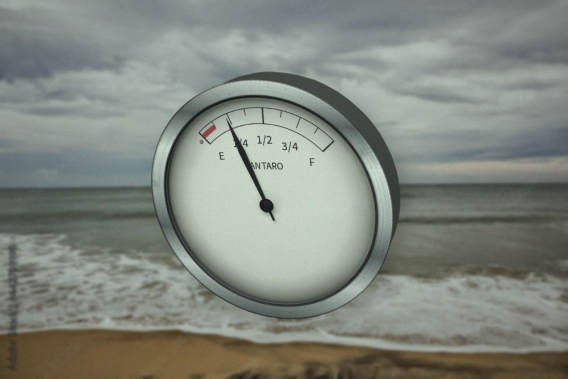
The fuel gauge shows 0.25
